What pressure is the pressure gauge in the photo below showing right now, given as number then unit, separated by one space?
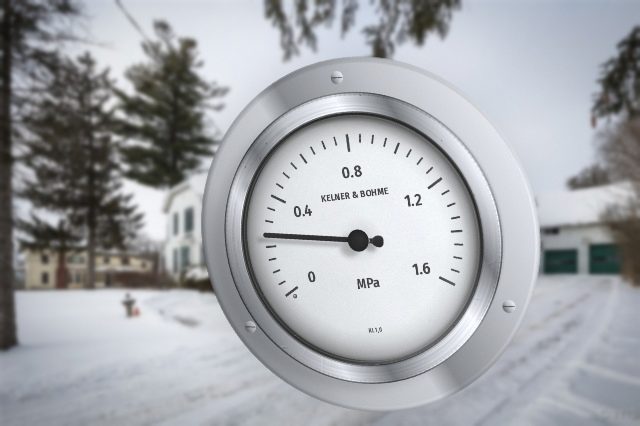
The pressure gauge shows 0.25 MPa
